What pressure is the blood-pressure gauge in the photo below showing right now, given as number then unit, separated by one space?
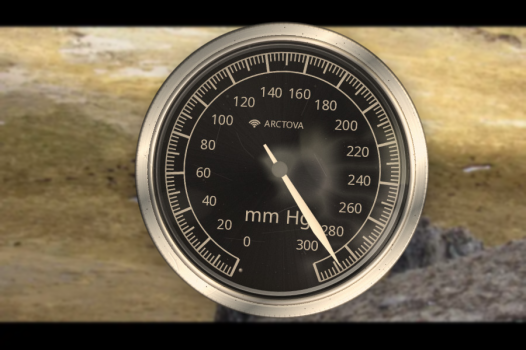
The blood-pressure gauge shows 288 mmHg
